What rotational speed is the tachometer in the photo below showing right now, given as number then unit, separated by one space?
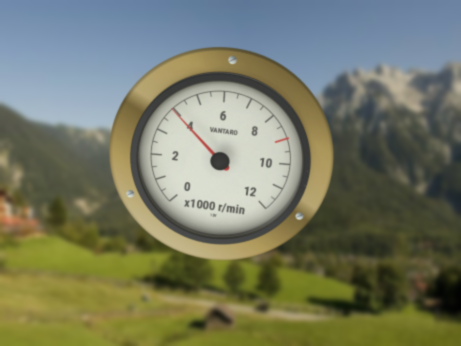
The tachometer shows 4000 rpm
